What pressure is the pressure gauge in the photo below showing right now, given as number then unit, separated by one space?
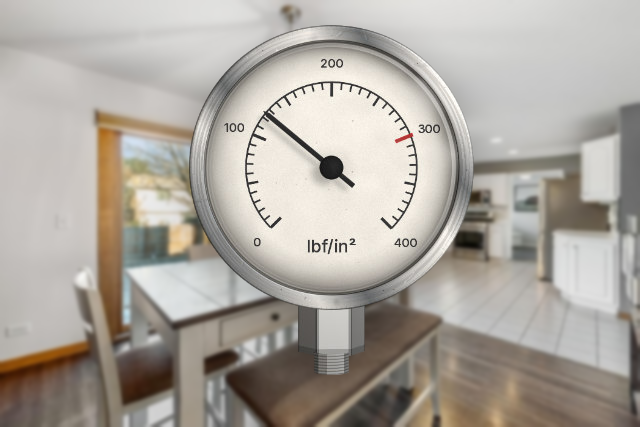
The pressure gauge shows 125 psi
